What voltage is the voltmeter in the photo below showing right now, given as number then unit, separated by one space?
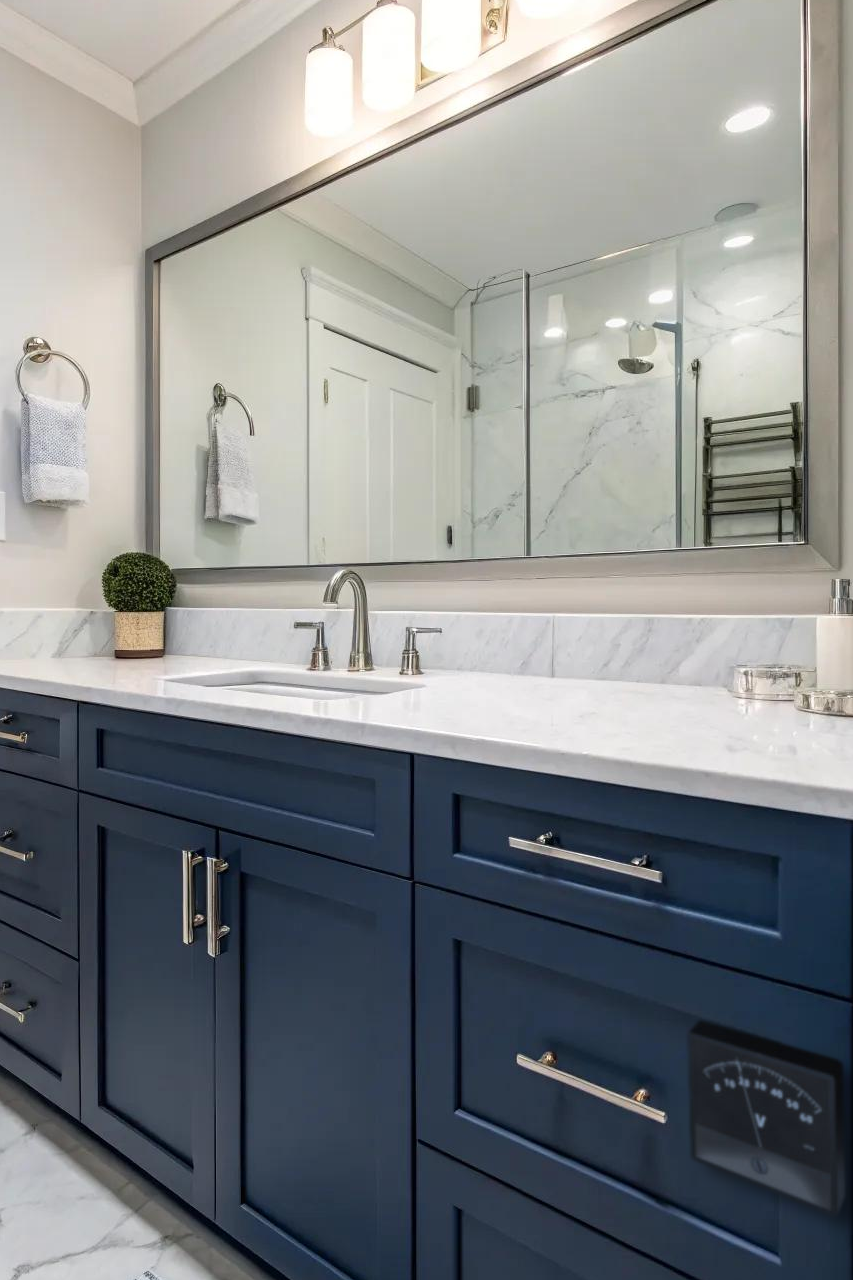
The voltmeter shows 20 V
